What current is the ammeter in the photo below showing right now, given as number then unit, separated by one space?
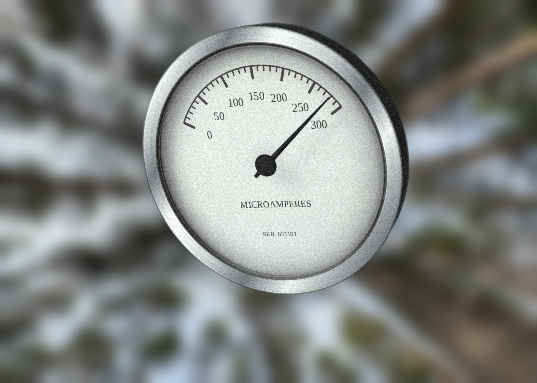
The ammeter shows 280 µA
